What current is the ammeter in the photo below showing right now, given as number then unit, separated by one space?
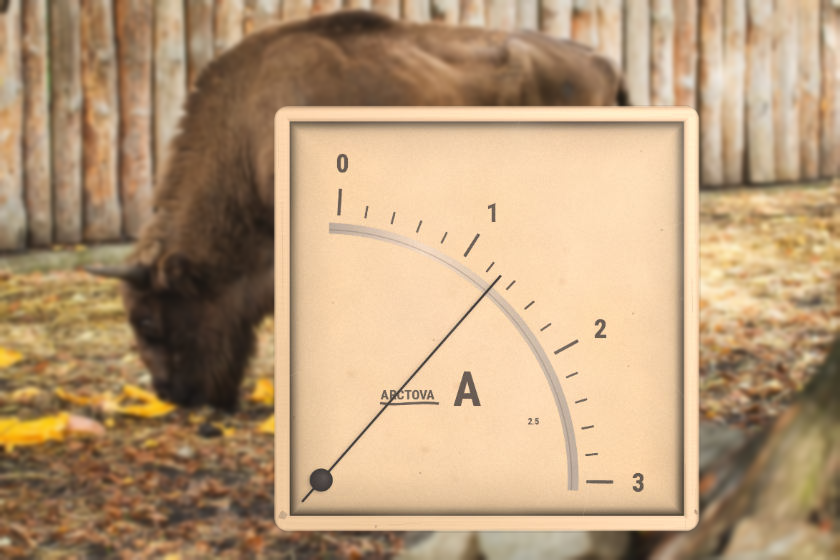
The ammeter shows 1.3 A
